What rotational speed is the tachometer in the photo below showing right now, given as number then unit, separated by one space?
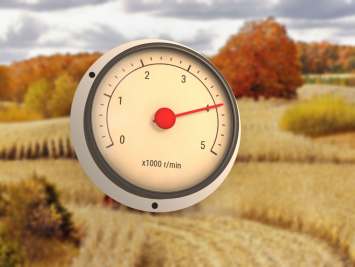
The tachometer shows 4000 rpm
